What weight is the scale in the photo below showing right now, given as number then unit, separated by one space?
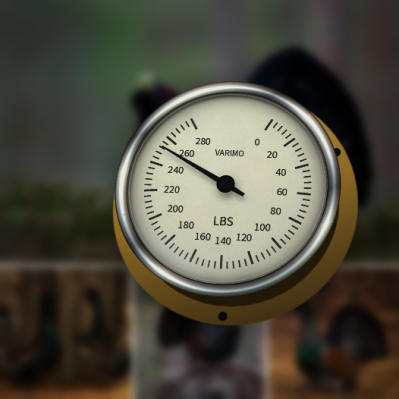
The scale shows 252 lb
